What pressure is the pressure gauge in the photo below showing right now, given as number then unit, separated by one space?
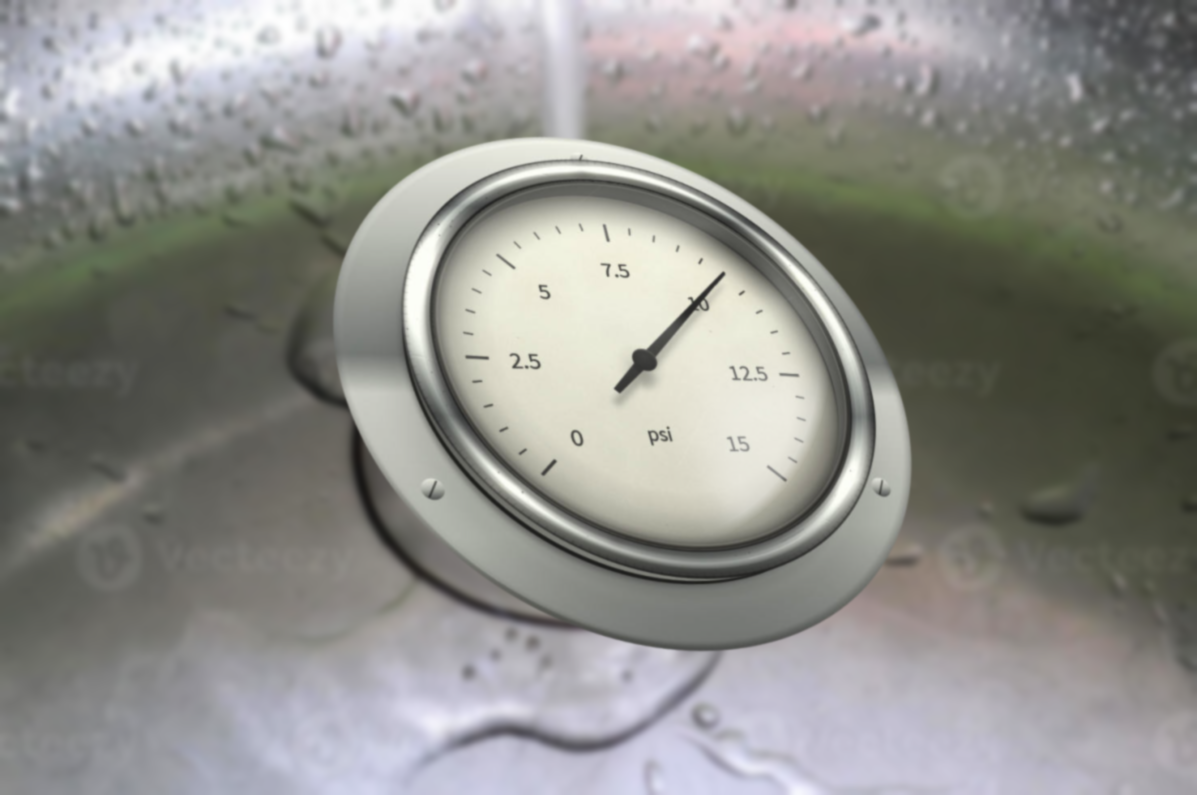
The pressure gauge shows 10 psi
